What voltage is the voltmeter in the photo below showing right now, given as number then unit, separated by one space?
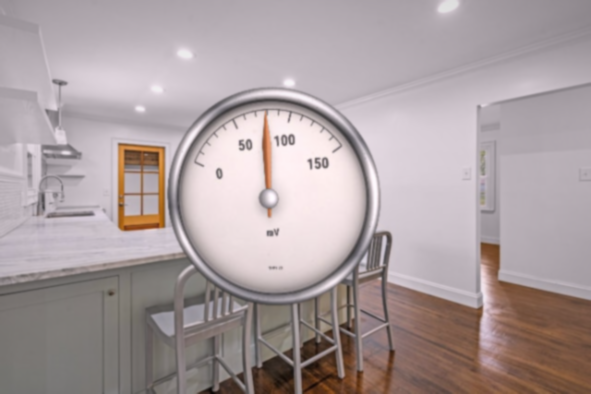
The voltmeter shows 80 mV
